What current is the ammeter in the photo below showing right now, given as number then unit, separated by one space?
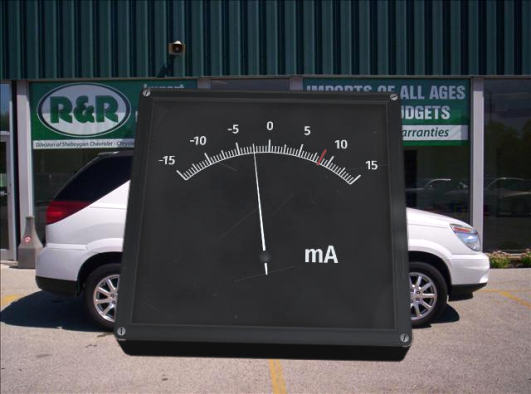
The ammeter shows -2.5 mA
